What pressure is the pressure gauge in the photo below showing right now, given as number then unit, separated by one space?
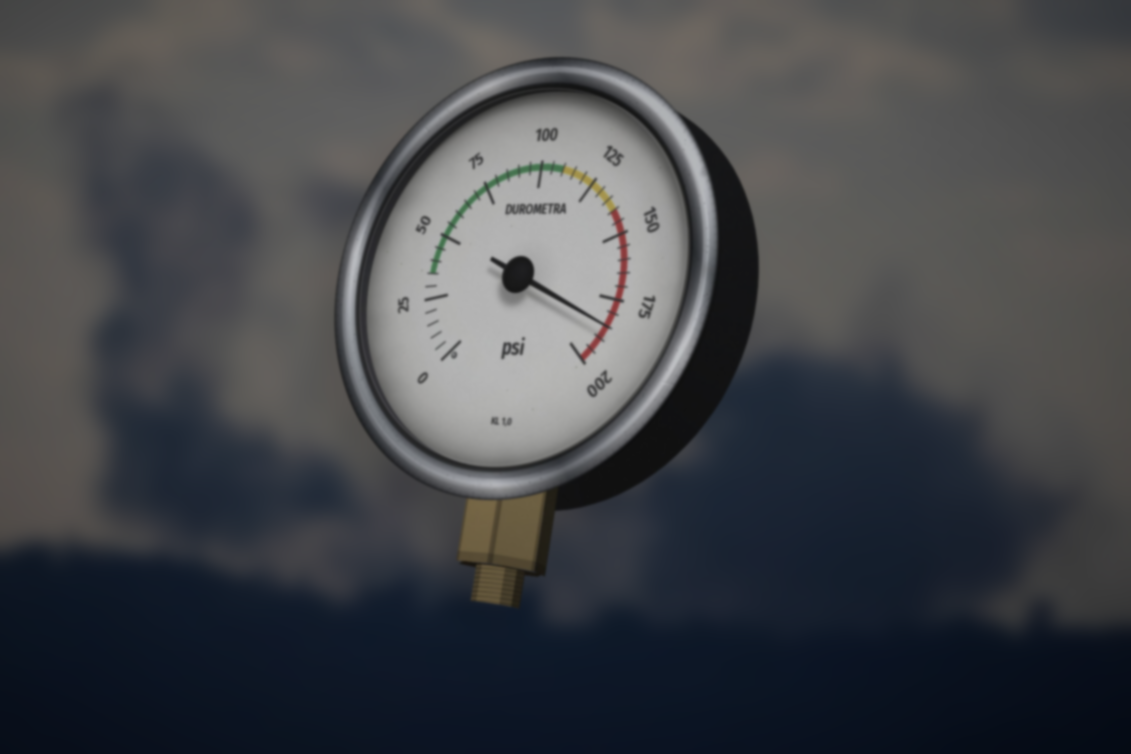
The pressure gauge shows 185 psi
